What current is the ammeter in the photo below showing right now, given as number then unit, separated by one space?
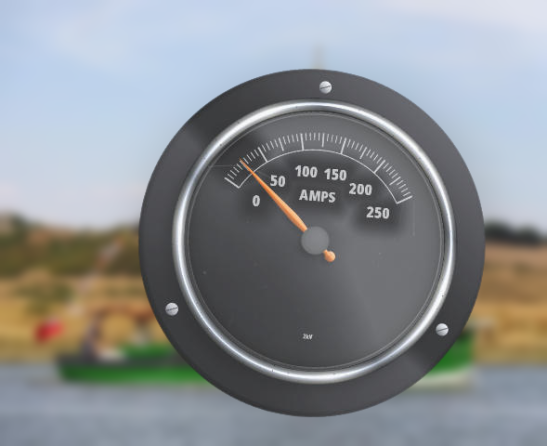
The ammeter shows 25 A
